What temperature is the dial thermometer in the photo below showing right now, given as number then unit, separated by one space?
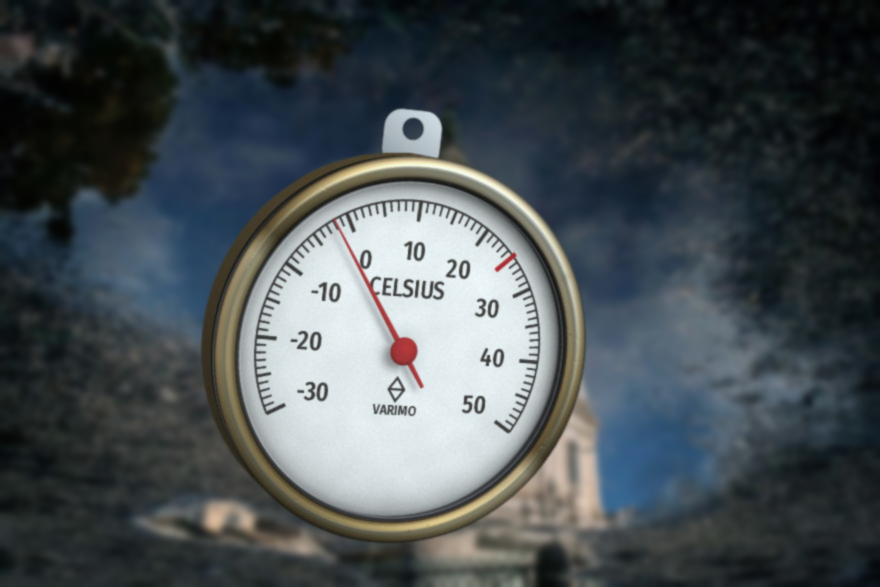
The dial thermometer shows -2 °C
